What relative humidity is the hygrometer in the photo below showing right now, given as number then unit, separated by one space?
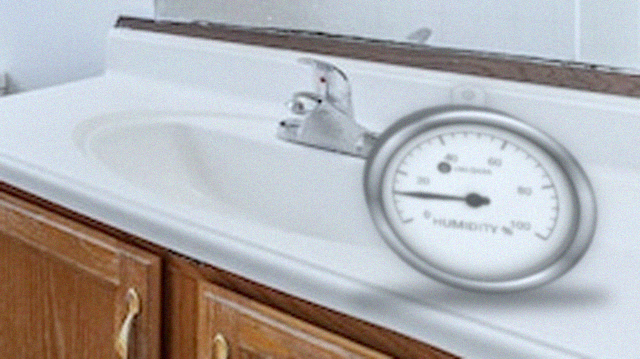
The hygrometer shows 12 %
